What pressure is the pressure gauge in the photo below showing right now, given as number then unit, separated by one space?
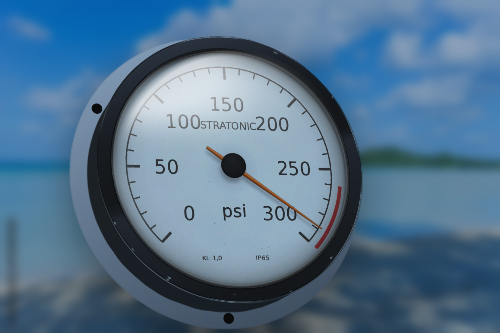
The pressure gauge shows 290 psi
